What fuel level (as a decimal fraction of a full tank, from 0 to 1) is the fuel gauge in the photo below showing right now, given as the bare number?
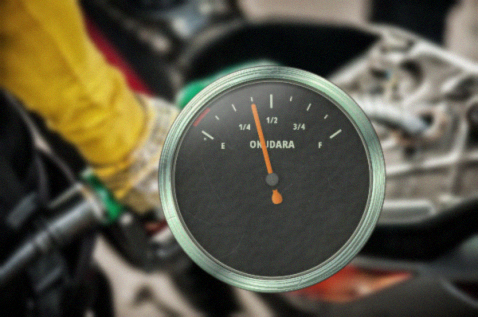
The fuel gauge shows 0.375
